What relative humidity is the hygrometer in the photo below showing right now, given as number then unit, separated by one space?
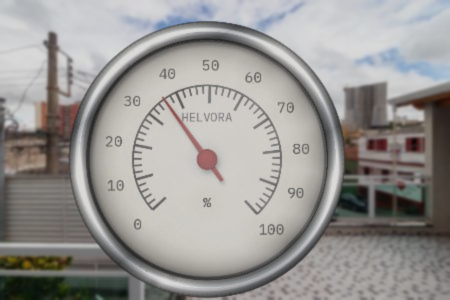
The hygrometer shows 36 %
